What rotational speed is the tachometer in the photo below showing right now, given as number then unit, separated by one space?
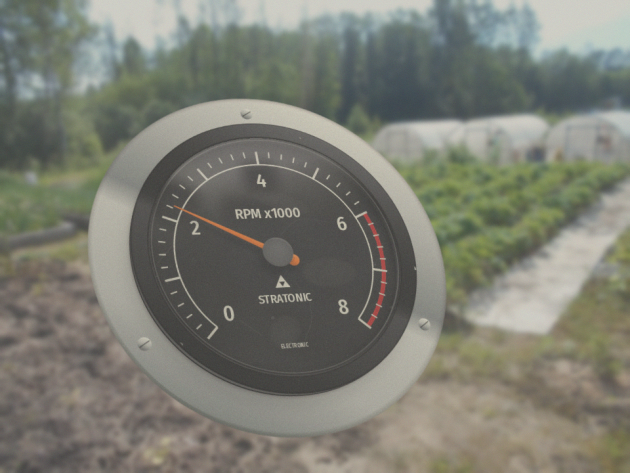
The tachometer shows 2200 rpm
